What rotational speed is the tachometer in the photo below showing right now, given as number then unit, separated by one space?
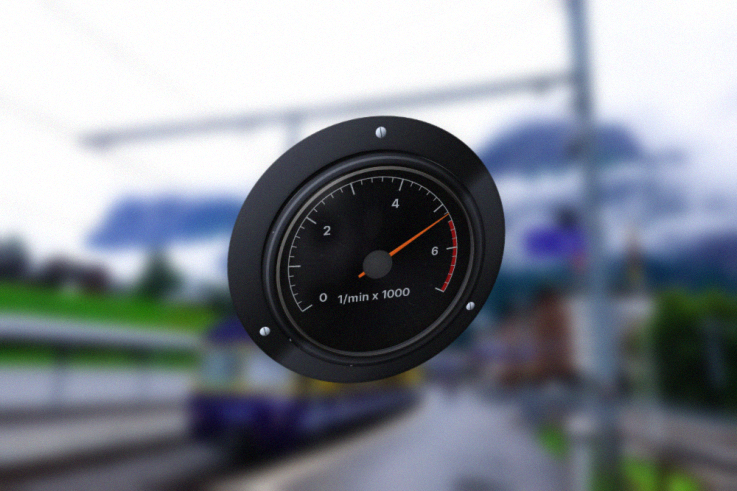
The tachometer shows 5200 rpm
